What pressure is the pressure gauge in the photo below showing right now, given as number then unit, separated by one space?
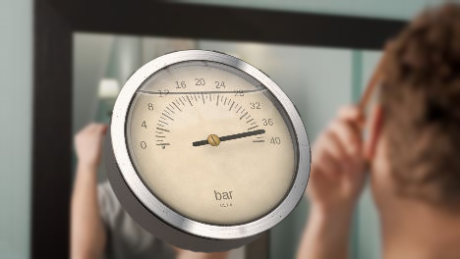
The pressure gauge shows 38 bar
